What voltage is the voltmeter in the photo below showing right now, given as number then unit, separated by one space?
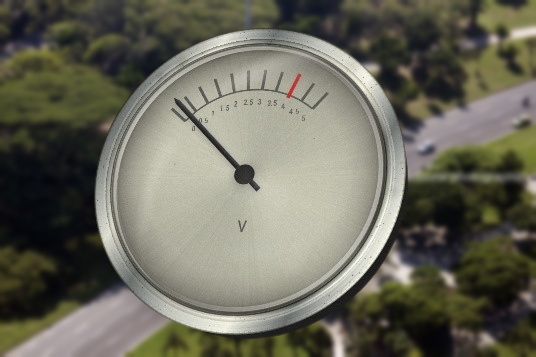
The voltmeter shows 0.25 V
